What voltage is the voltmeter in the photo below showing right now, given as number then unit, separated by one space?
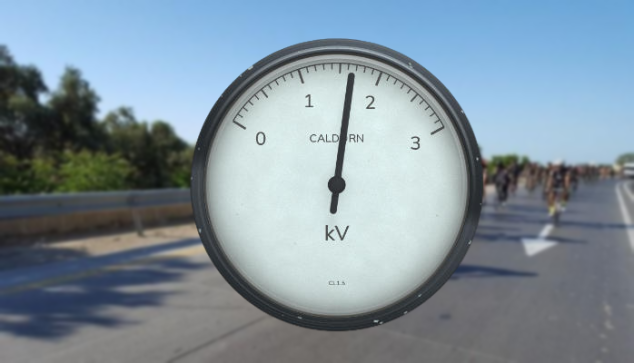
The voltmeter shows 1.65 kV
